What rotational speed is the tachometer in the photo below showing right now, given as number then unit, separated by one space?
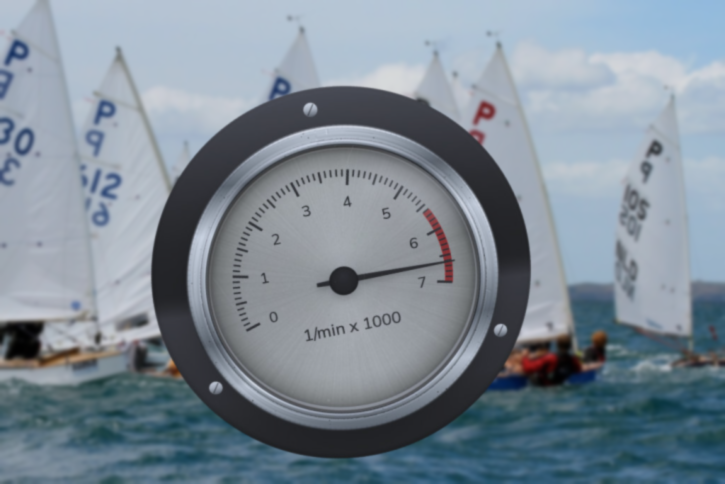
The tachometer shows 6600 rpm
